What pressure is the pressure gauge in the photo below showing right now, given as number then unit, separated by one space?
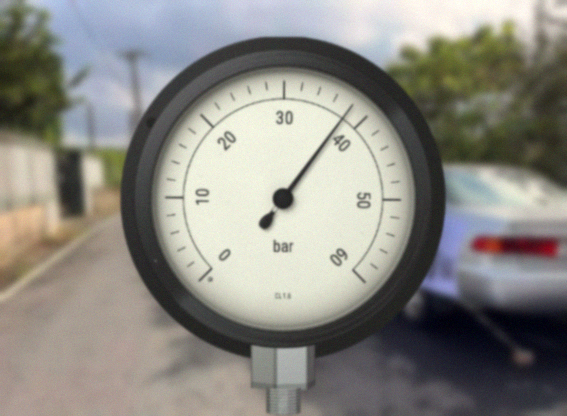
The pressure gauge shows 38 bar
